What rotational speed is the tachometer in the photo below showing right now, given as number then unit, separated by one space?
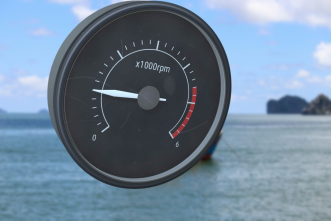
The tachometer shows 1000 rpm
